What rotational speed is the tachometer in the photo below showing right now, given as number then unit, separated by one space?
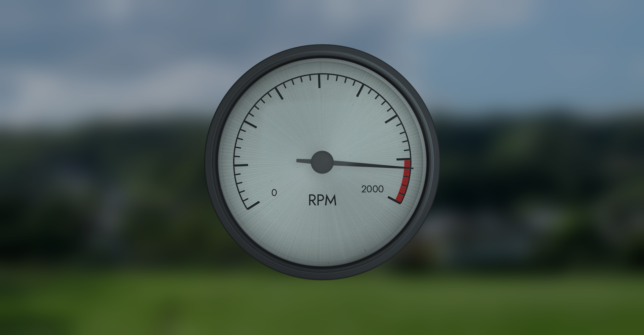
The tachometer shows 1800 rpm
